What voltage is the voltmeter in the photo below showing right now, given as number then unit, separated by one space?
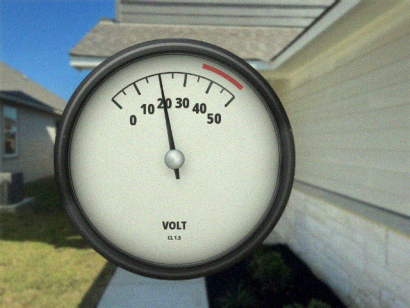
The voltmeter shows 20 V
